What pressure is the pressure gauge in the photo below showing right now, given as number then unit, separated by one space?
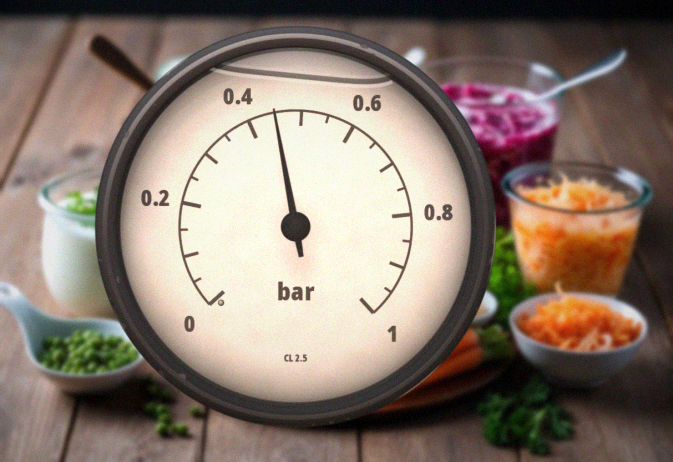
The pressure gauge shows 0.45 bar
